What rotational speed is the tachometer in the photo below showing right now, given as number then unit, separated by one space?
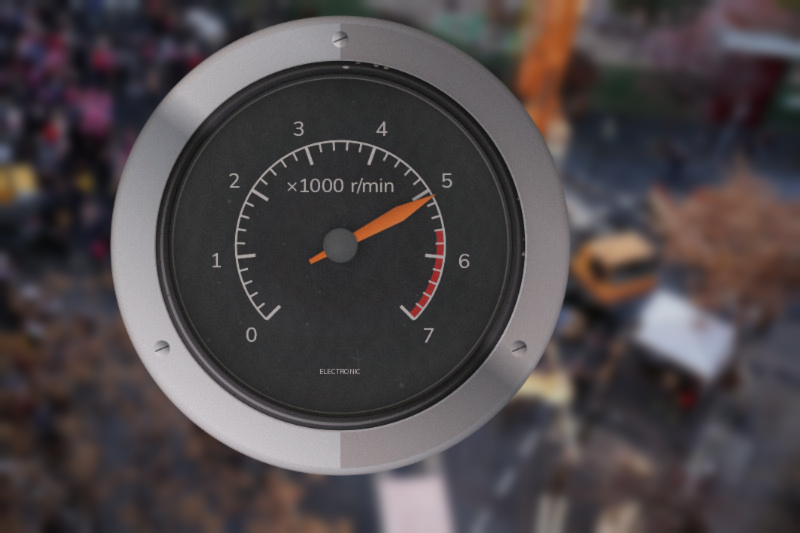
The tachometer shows 5100 rpm
